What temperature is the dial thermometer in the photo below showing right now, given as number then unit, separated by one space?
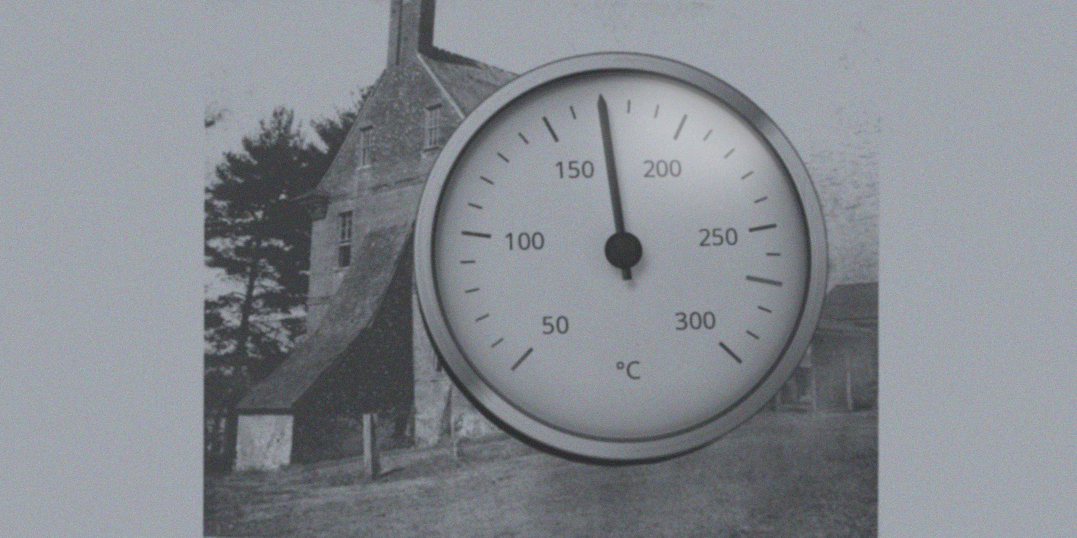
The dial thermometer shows 170 °C
